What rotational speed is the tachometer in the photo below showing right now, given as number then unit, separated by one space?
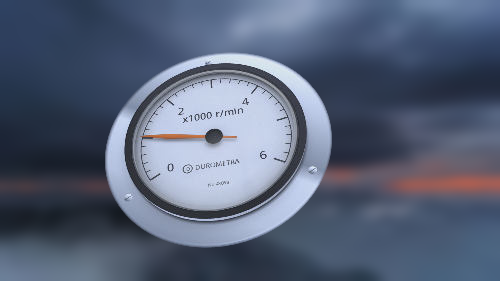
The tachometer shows 1000 rpm
